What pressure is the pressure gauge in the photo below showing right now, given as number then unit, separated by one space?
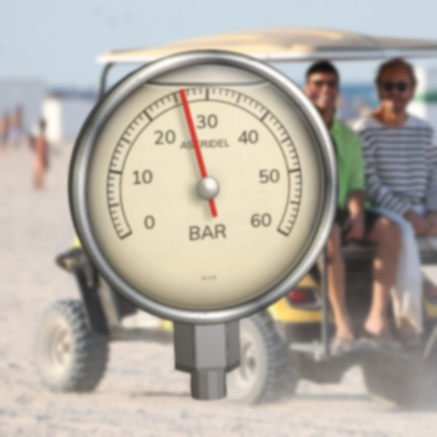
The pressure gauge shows 26 bar
